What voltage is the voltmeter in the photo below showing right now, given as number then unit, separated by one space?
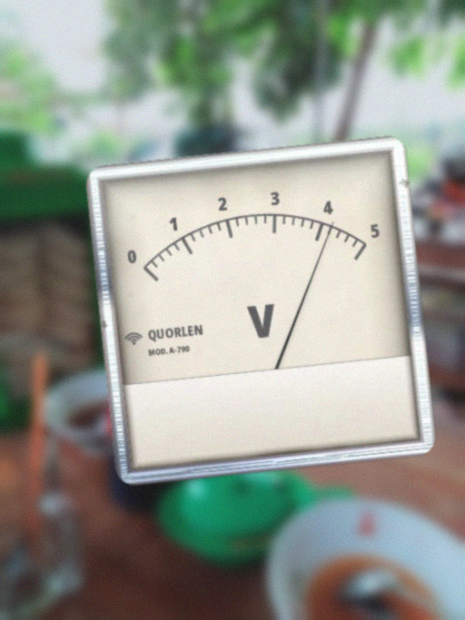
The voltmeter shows 4.2 V
